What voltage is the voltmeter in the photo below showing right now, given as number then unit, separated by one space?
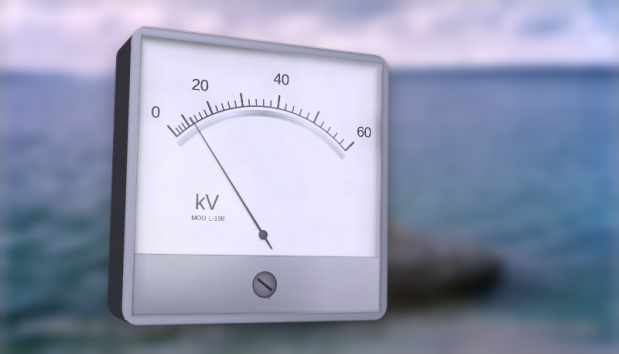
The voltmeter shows 12 kV
